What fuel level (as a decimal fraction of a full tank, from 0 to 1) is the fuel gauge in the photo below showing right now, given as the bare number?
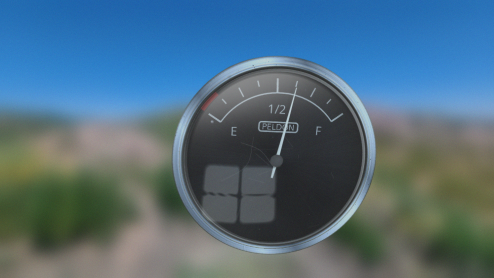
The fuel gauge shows 0.625
